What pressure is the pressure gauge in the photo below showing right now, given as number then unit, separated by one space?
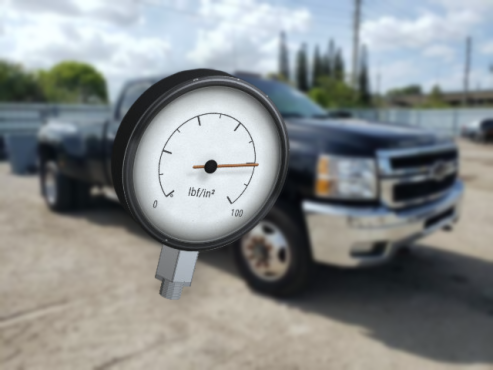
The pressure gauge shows 80 psi
